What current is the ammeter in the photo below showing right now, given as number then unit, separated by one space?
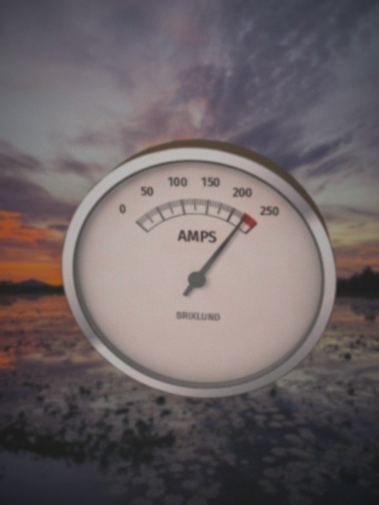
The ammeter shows 225 A
